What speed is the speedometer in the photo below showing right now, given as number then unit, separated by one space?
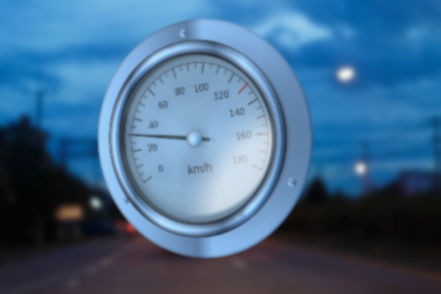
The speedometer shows 30 km/h
